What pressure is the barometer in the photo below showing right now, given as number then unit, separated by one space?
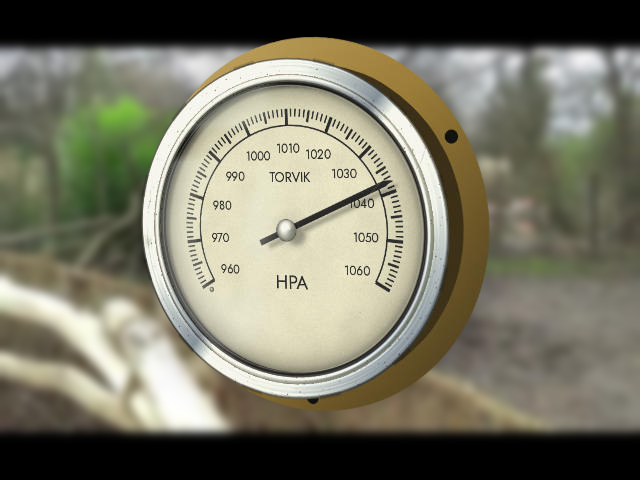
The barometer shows 1038 hPa
